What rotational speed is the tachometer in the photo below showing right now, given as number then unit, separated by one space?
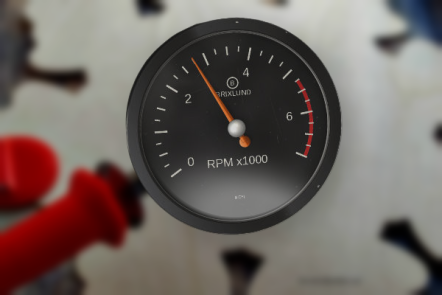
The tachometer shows 2750 rpm
